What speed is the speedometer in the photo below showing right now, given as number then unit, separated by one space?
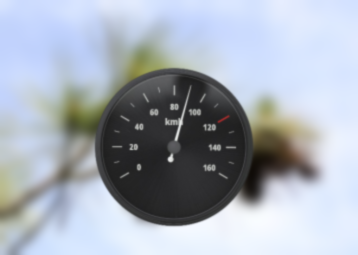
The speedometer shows 90 km/h
